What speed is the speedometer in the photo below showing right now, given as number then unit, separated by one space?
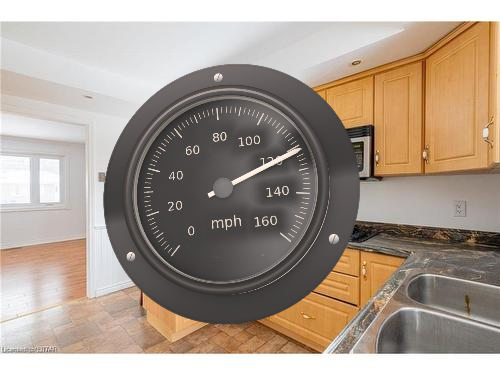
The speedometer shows 122 mph
